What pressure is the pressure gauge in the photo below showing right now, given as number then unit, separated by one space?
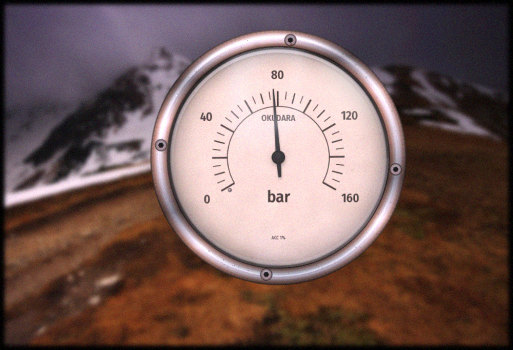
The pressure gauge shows 77.5 bar
